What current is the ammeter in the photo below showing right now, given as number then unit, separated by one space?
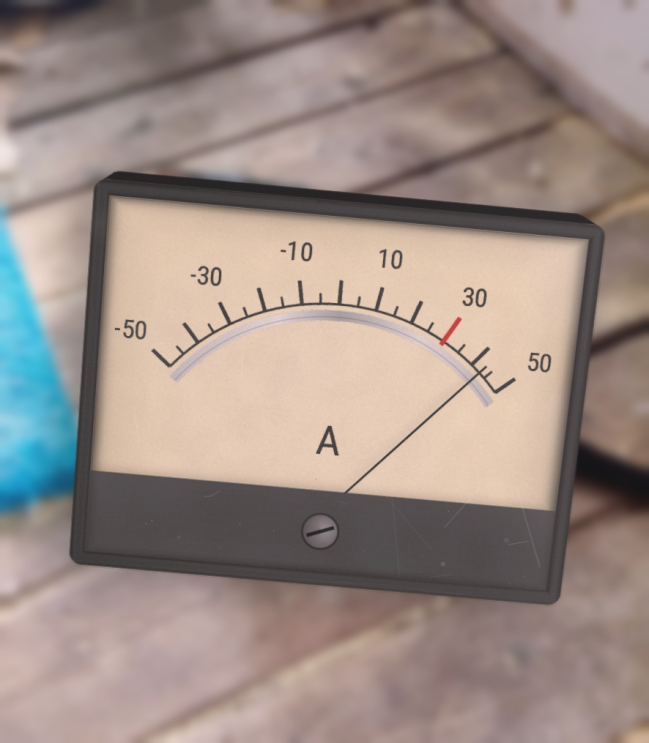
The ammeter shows 42.5 A
